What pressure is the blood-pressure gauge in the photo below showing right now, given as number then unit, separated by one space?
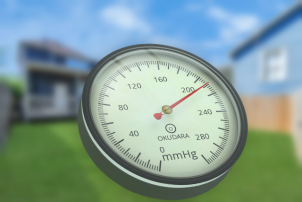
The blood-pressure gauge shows 210 mmHg
